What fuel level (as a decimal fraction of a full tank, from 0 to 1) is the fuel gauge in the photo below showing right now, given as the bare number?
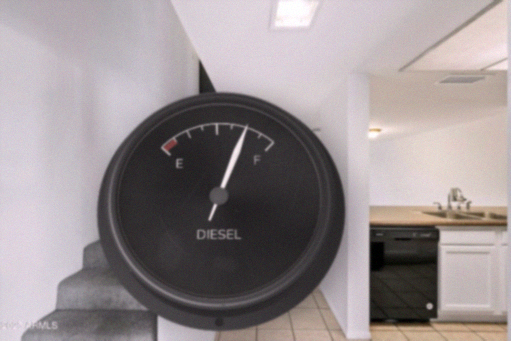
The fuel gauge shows 0.75
